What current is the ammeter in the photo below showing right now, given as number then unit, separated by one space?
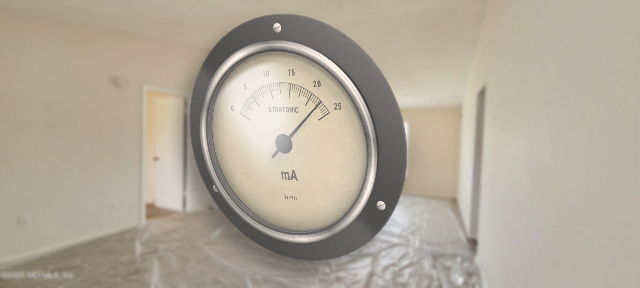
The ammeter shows 22.5 mA
